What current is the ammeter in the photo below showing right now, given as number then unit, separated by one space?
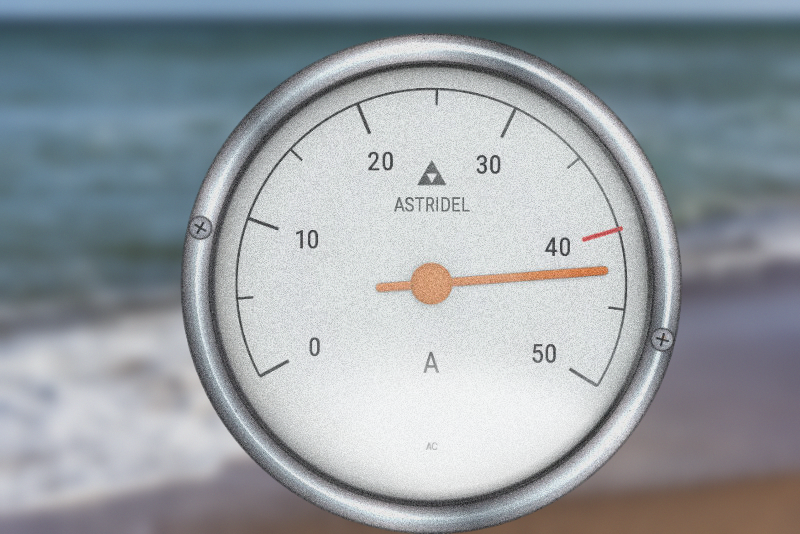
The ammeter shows 42.5 A
